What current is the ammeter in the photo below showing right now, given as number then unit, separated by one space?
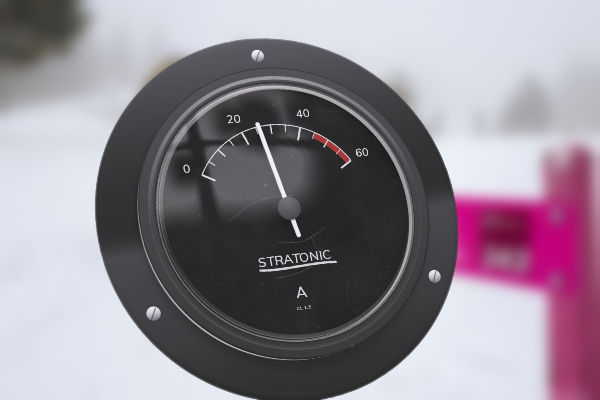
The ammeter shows 25 A
